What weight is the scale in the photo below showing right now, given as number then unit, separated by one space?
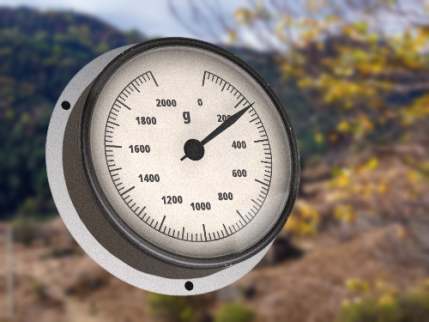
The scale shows 240 g
